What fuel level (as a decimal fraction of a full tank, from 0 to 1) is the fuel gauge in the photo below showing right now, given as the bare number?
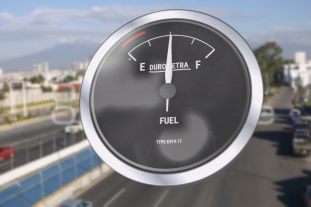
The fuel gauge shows 0.5
